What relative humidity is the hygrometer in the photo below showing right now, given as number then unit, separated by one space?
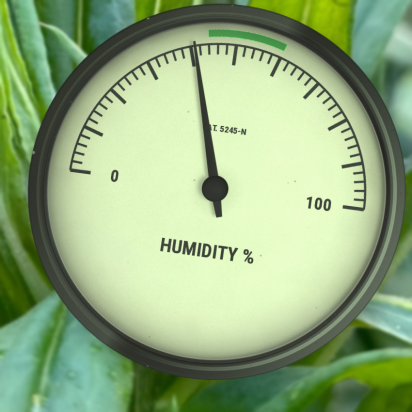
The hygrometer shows 41 %
